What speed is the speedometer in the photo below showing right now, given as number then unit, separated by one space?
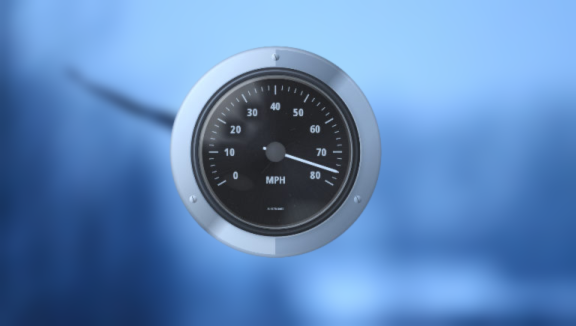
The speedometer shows 76 mph
